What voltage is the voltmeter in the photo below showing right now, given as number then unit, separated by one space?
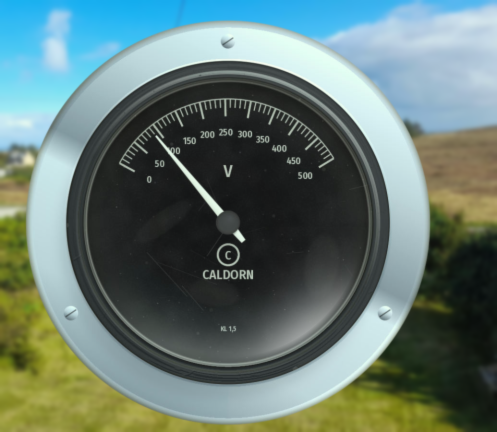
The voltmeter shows 90 V
